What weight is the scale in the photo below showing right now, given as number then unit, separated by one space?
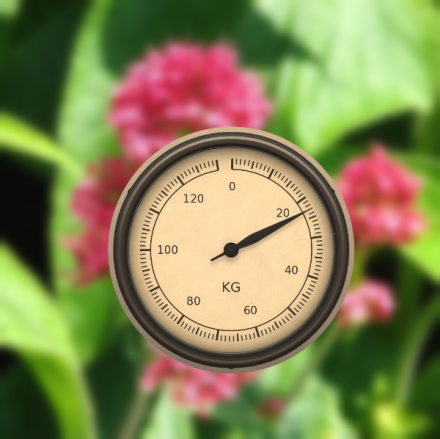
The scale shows 23 kg
